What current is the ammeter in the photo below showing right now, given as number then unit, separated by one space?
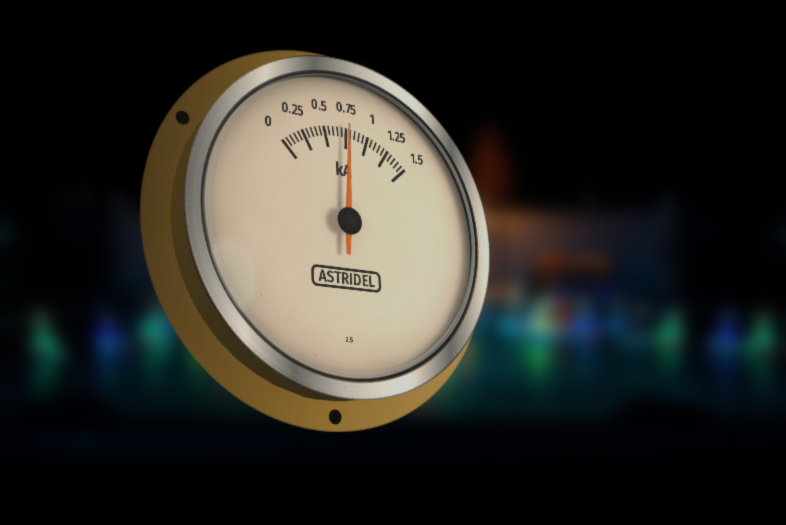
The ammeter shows 0.75 kA
